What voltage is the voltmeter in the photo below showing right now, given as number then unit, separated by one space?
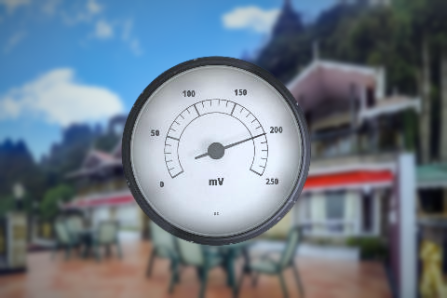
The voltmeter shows 200 mV
